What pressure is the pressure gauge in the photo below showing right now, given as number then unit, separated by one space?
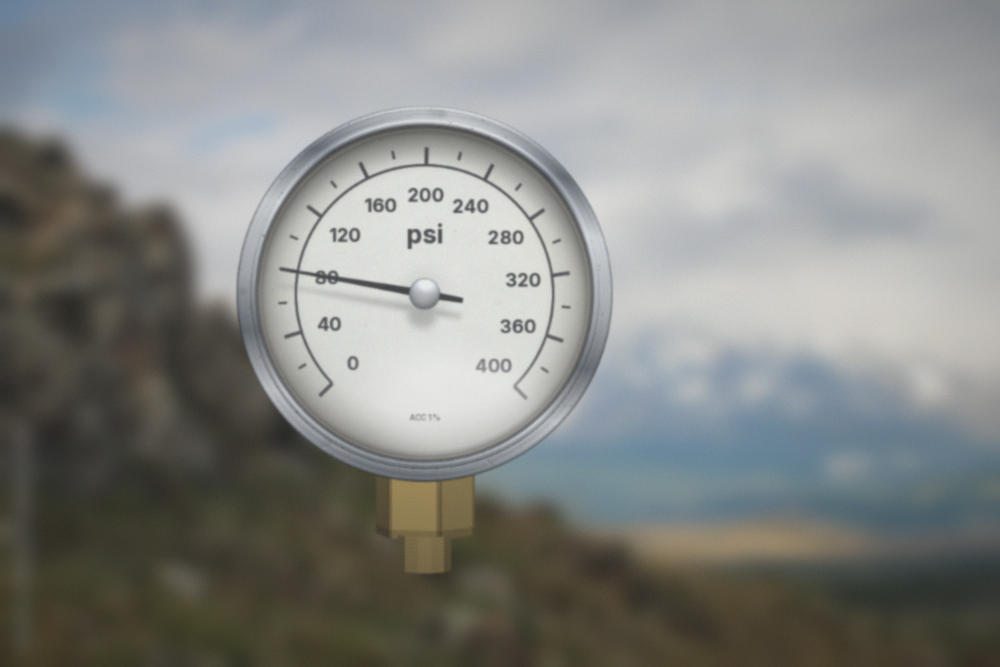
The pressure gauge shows 80 psi
